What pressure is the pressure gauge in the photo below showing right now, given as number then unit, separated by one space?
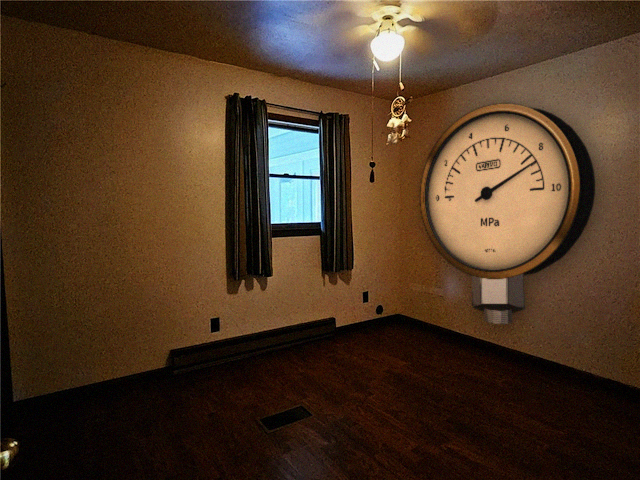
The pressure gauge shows 8.5 MPa
